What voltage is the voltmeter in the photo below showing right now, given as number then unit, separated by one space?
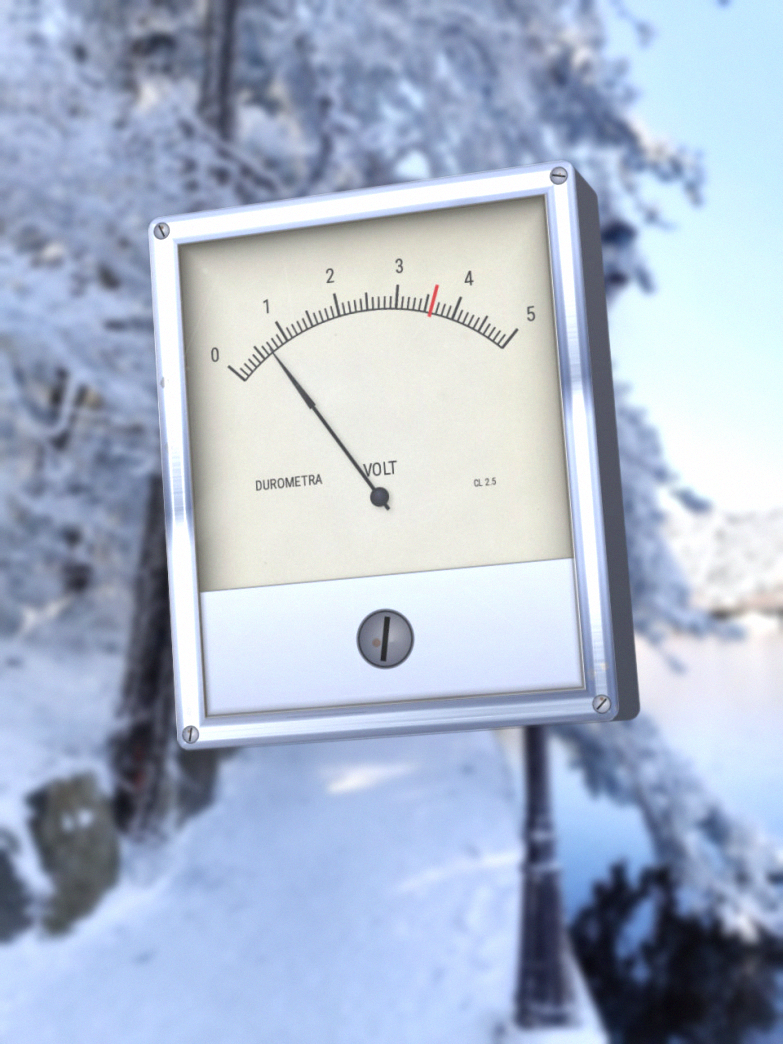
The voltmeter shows 0.7 V
